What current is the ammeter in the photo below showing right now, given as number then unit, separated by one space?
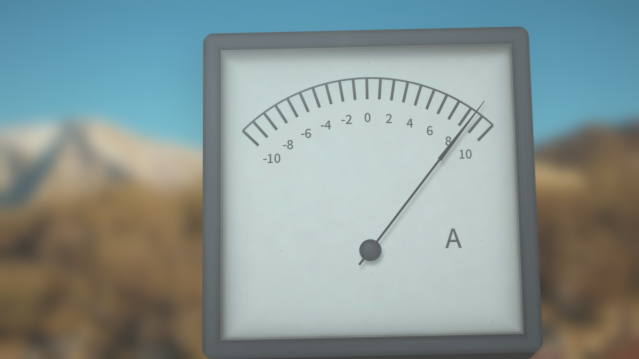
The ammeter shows 8.5 A
